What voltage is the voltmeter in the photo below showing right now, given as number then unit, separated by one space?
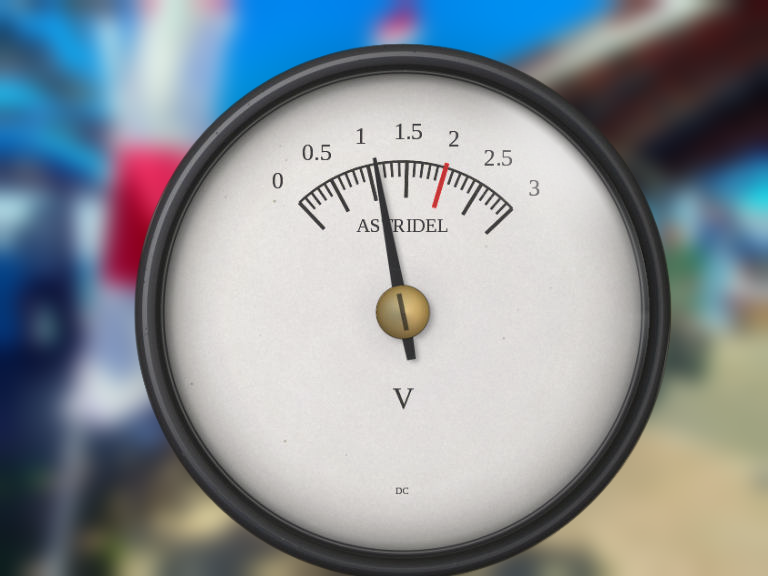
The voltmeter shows 1.1 V
